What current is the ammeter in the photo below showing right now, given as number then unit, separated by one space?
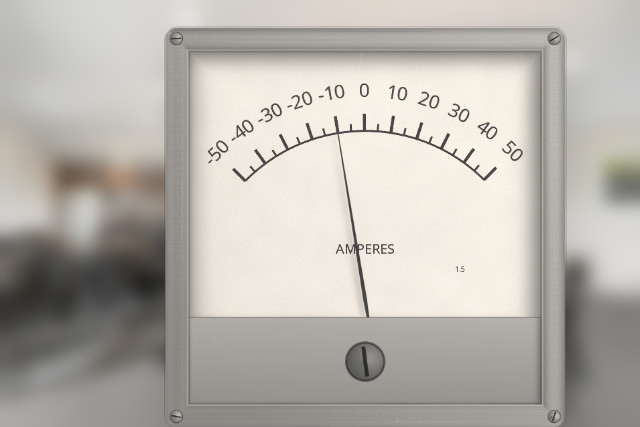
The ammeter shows -10 A
